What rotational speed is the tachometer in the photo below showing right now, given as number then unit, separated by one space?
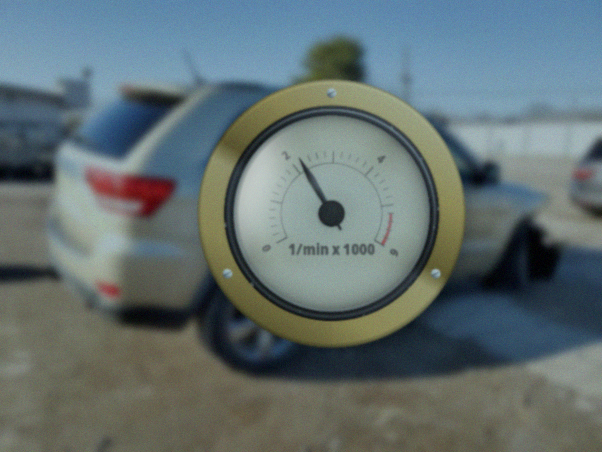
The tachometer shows 2200 rpm
